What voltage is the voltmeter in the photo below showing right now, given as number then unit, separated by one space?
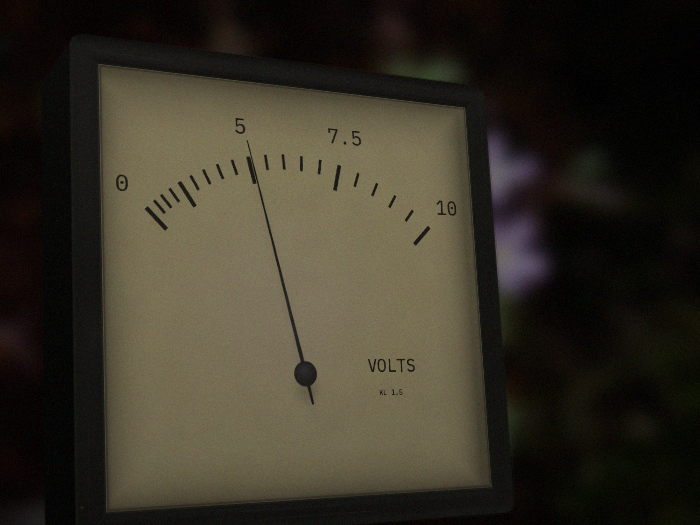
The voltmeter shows 5 V
